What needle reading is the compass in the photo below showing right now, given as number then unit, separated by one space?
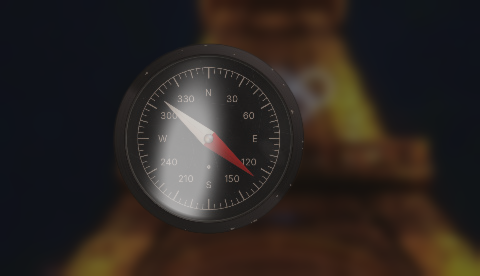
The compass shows 130 °
